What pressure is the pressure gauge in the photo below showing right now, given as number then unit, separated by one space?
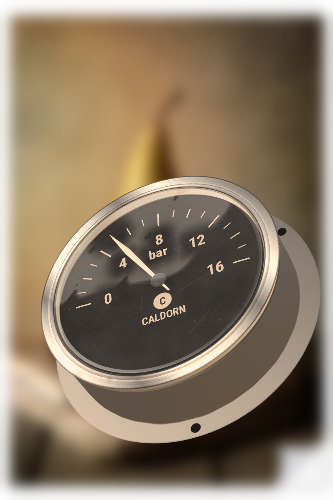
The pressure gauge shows 5 bar
